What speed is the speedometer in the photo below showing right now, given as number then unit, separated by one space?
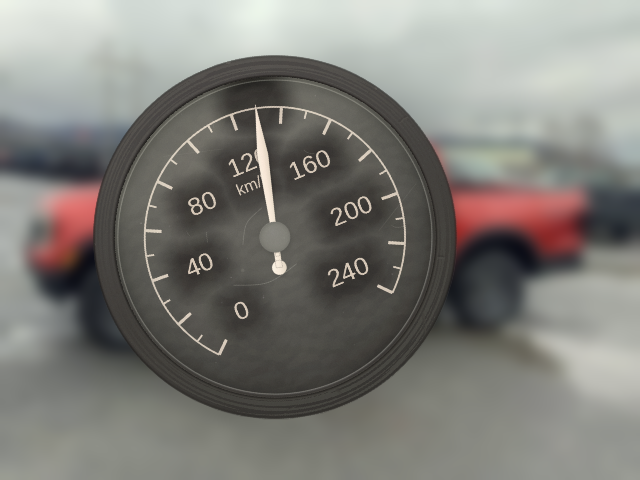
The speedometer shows 130 km/h
